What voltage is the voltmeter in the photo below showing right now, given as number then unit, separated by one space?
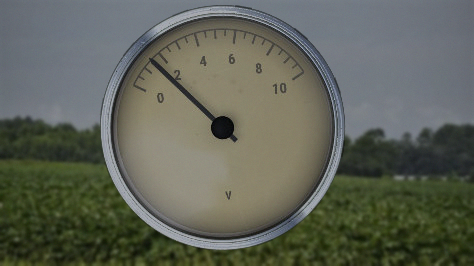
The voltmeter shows 1.5 V
